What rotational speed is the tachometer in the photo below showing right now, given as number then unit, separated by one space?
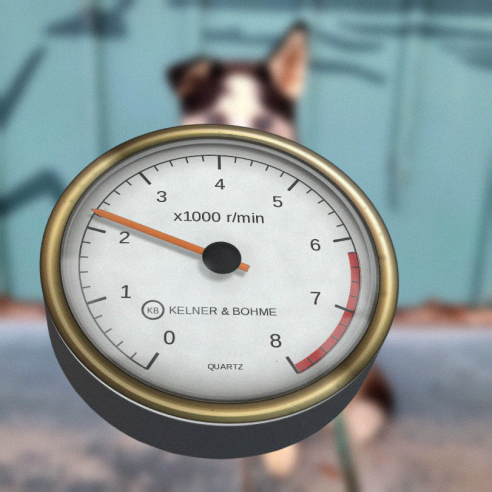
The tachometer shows 2200 rpm
